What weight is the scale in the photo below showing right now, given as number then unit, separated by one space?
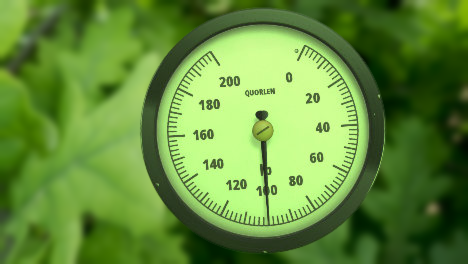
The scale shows 100 lb
